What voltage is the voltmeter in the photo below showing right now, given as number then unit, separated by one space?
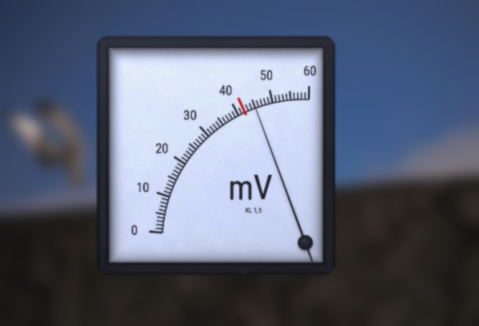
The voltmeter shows 45 mV
